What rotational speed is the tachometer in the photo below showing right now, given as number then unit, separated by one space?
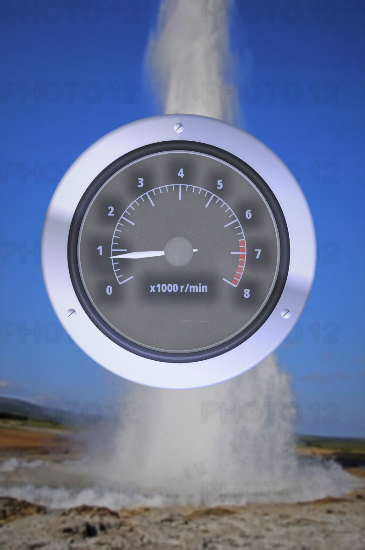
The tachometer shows 800 rpm
